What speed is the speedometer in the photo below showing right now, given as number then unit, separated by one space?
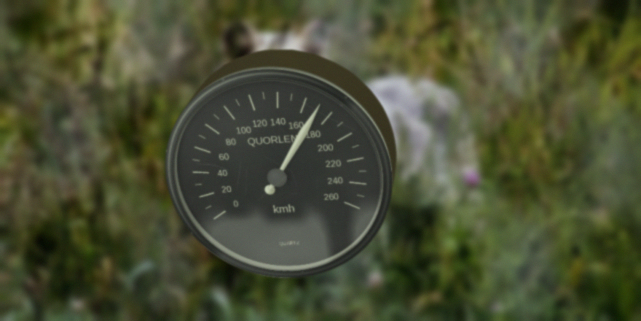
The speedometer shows 170 km/h
